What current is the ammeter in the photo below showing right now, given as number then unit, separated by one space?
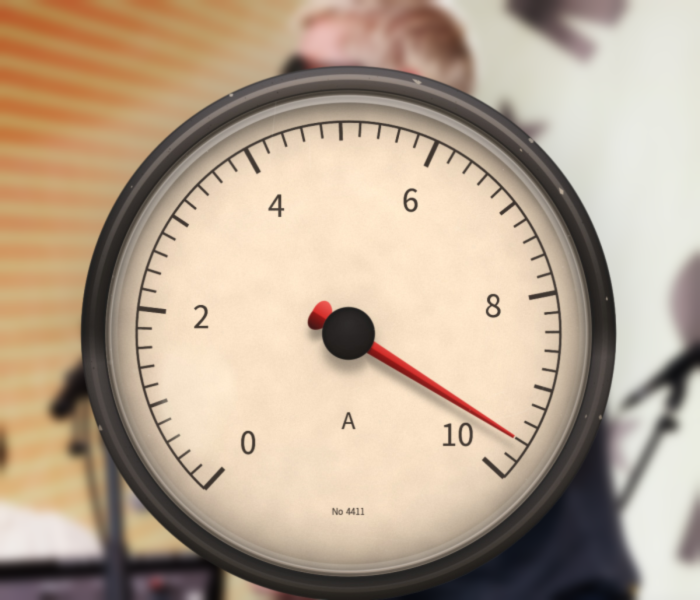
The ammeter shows 9.6 A
